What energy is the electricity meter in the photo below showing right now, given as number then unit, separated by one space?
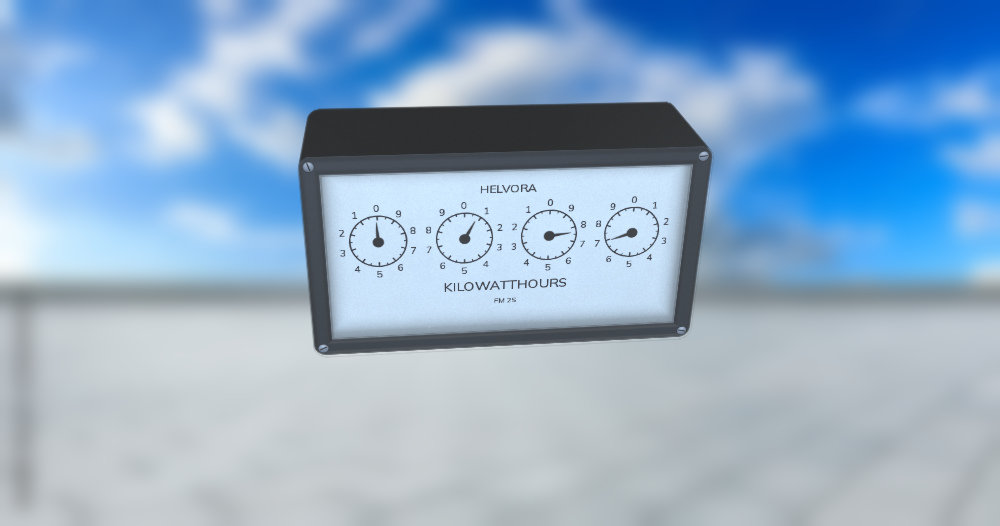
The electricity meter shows 77 kWh
